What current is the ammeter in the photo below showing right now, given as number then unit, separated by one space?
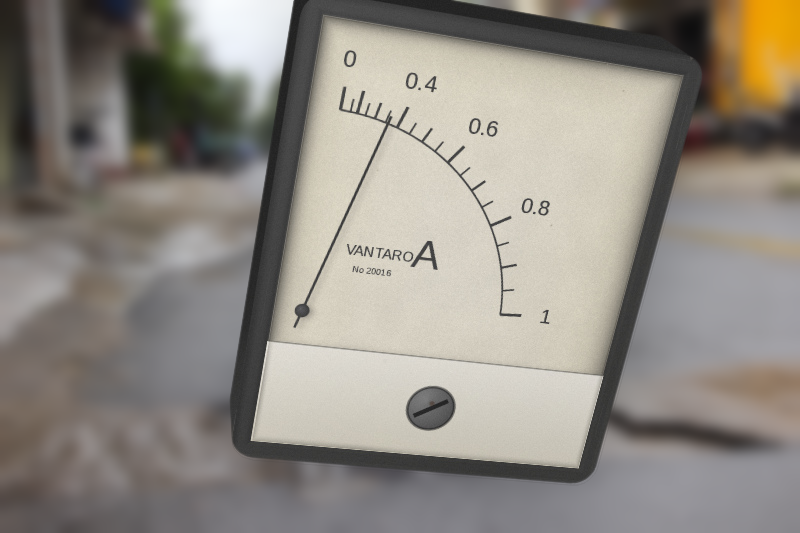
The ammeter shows 0.35 A
